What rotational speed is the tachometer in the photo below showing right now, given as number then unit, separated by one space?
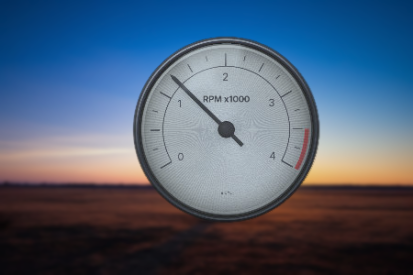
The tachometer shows 1250 rpm
